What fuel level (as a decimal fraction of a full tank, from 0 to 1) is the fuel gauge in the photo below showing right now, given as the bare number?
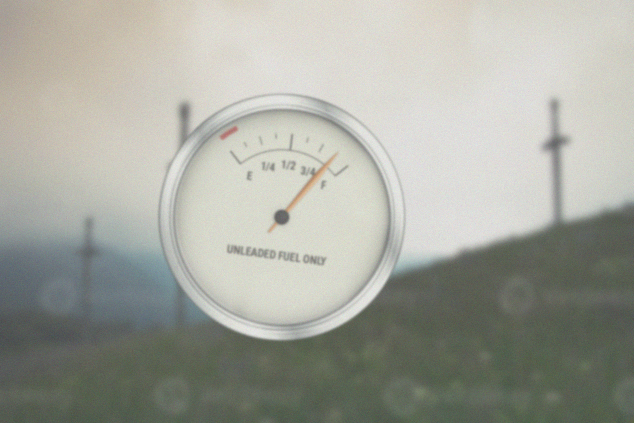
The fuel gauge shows 0.875
